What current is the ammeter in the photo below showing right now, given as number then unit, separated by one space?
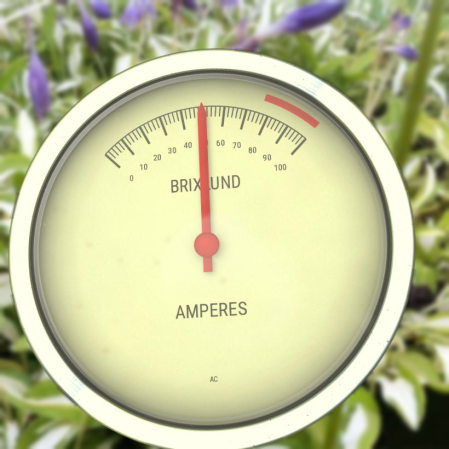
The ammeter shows 50 A
